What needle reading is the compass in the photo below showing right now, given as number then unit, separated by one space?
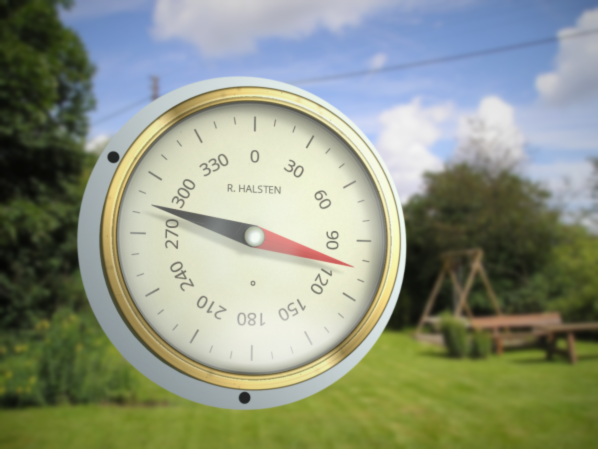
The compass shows 105 °
